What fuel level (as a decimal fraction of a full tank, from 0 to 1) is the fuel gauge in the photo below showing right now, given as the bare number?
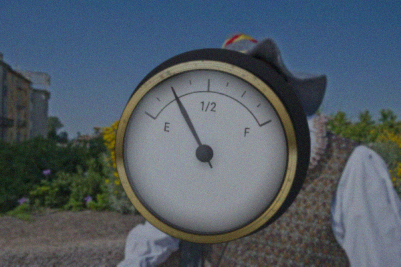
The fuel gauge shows 0.25
